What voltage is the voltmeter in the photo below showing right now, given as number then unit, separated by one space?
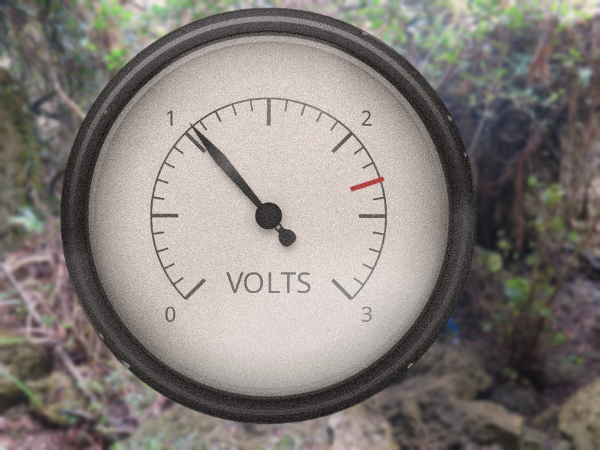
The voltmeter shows 1.05 V
